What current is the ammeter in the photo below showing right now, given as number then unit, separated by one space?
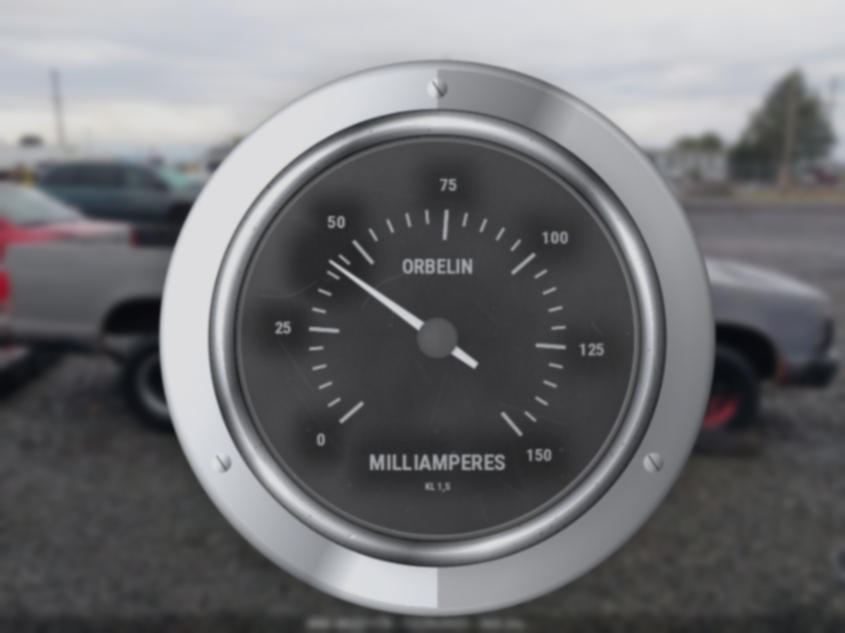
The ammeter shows 42.5 mA
